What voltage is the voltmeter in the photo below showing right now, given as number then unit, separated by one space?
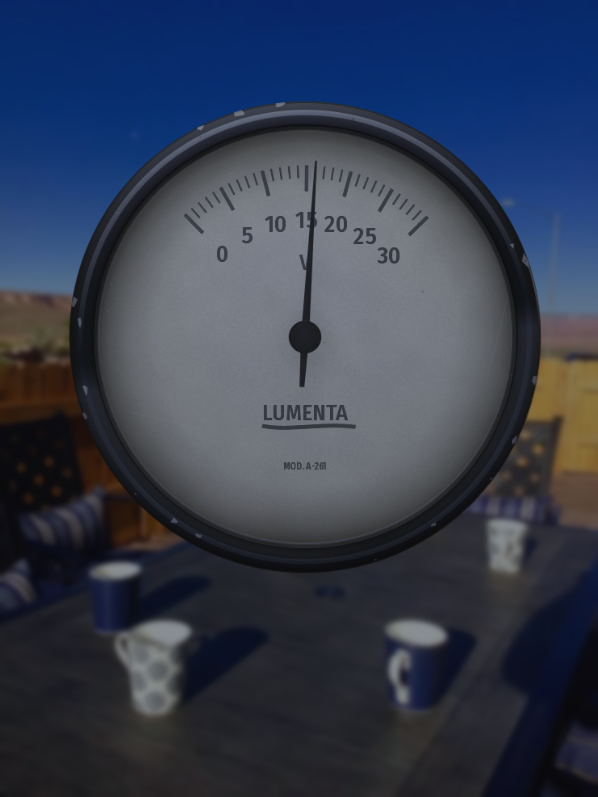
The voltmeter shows 16 V
